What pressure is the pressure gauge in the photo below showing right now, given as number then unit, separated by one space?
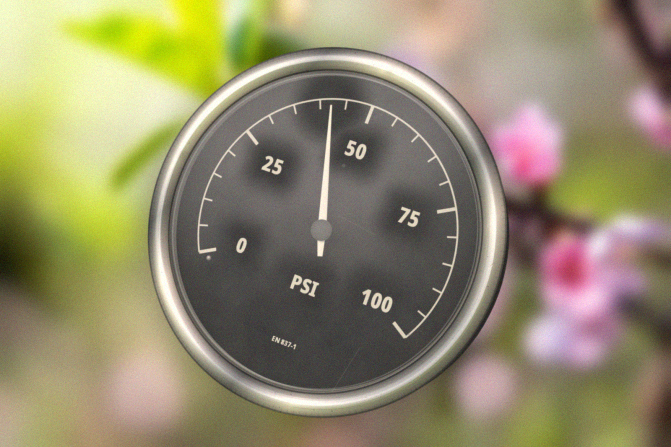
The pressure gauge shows 42.5 psi
